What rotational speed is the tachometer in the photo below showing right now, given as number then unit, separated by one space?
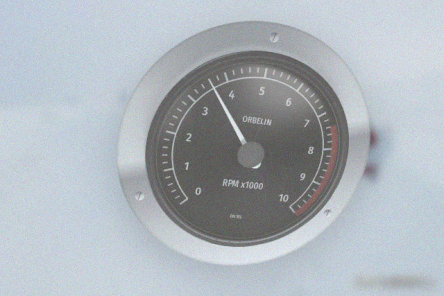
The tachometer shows 3600 rpm
